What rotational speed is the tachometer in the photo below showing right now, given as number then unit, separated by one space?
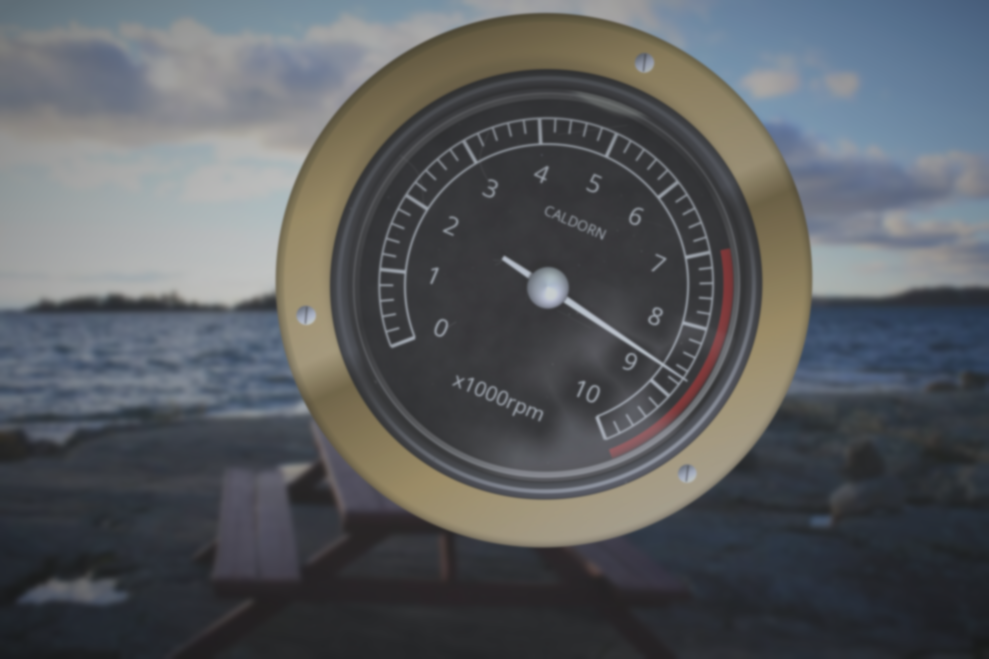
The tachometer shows 8700 rpm
